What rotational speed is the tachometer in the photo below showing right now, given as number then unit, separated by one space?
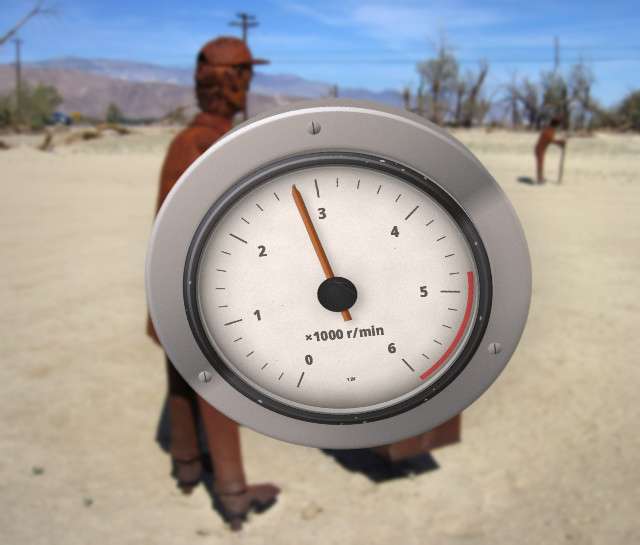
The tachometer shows 2800 rpm
